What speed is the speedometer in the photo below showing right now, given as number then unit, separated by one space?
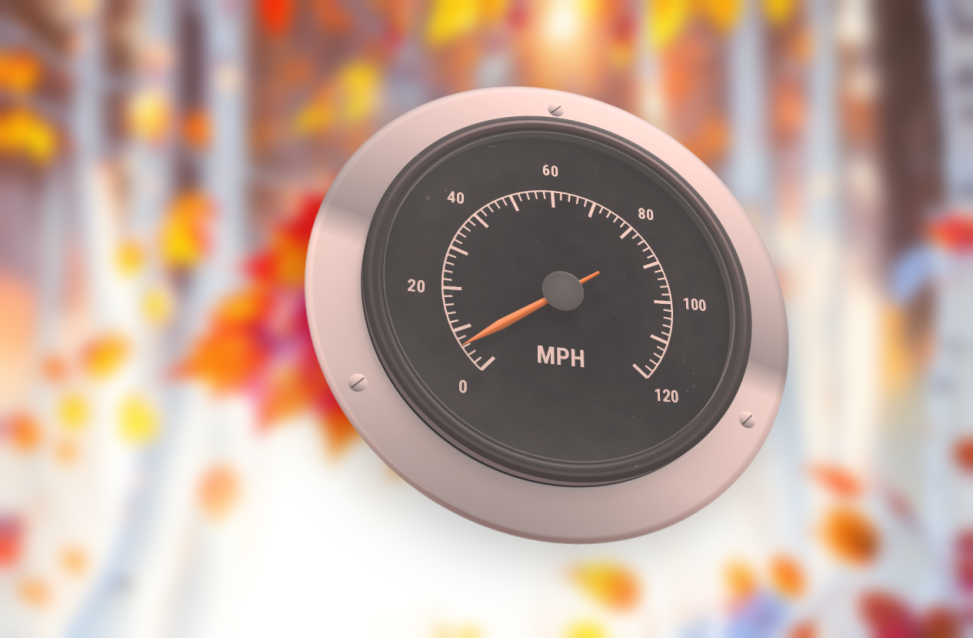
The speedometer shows 6 mph
